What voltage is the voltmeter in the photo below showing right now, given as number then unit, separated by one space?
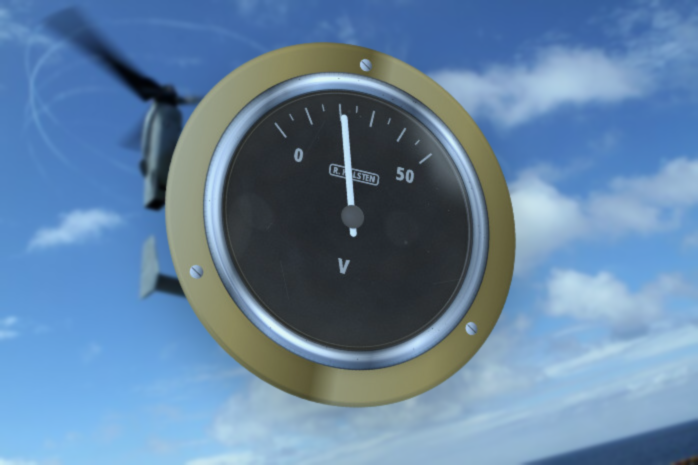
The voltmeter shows 20 V
